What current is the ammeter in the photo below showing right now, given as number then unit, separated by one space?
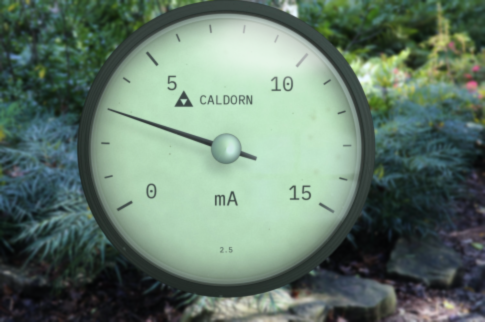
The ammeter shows 3 mA
